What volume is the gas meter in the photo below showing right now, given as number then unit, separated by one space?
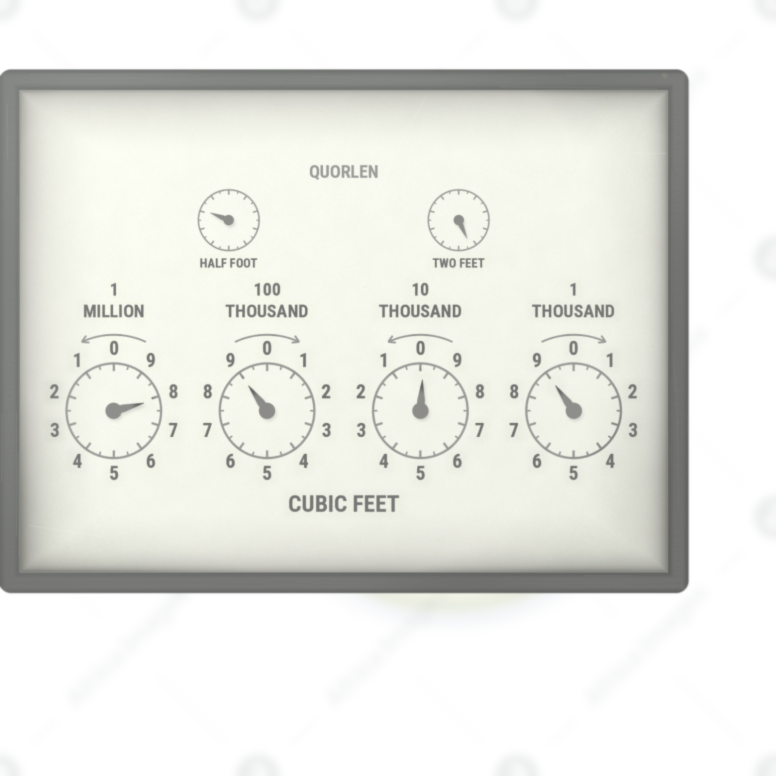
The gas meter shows 789900 ft³
